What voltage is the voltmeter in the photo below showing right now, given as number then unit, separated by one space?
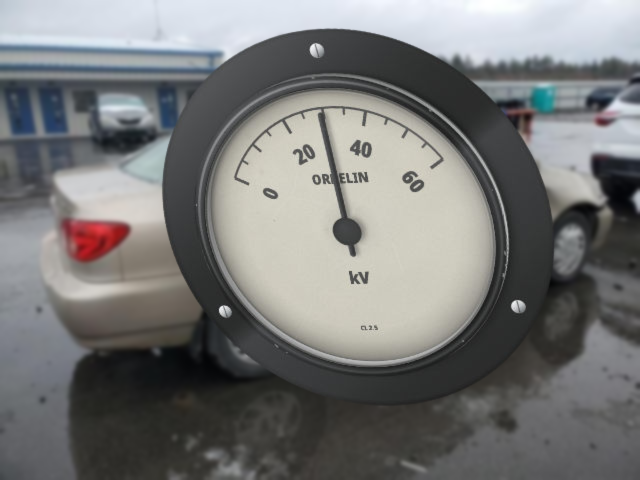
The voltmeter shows 30 kV
